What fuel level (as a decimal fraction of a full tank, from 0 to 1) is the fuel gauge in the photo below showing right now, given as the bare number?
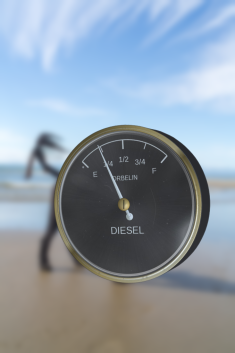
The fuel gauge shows 0.25
